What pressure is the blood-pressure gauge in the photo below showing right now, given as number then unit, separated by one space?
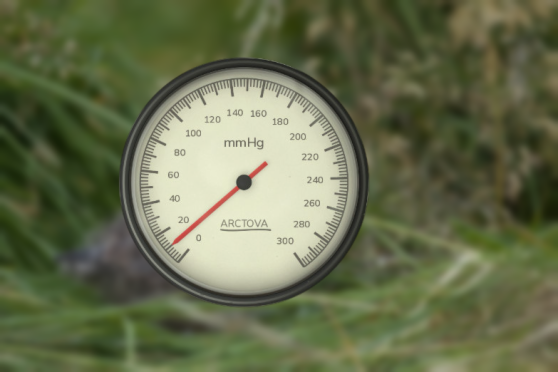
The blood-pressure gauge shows 10 mmHg
